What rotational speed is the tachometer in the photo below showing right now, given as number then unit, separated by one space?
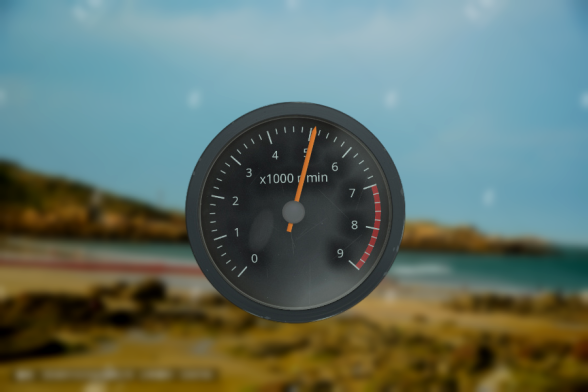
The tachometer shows 5100 rpm
